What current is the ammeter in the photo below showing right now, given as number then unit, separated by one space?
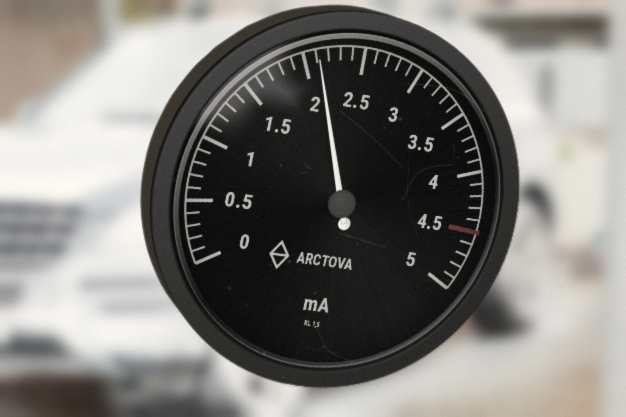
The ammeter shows 2.1 mA
